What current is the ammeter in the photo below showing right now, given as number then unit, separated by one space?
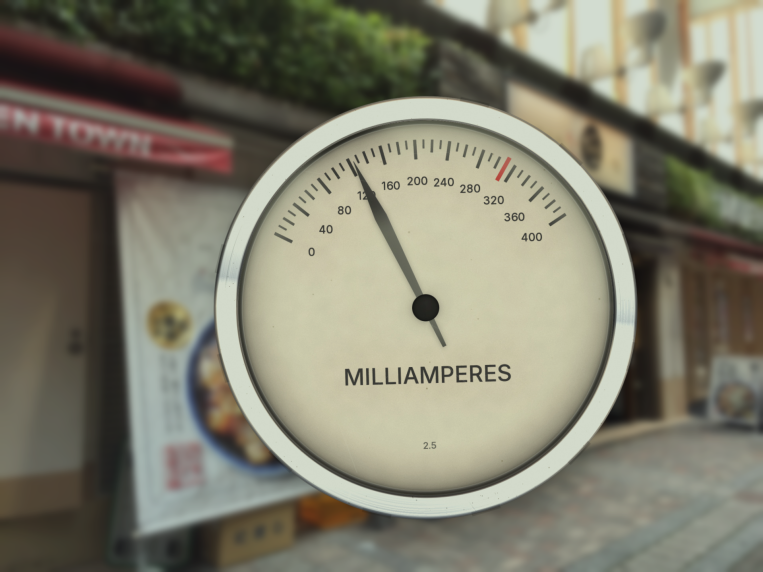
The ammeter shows 125 mA
